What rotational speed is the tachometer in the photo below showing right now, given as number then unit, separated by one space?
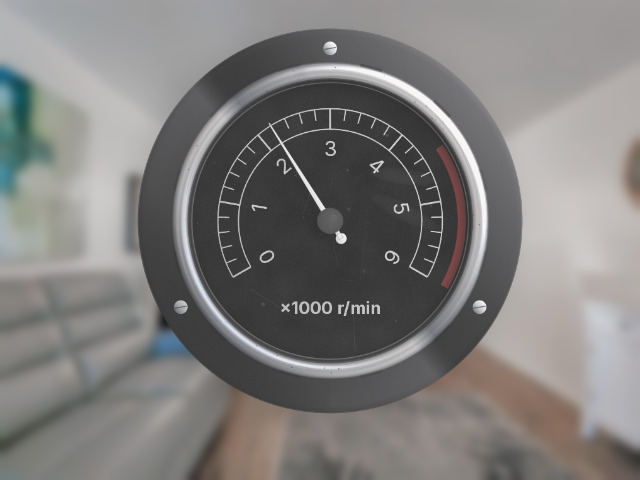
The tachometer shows 2200 rpm
